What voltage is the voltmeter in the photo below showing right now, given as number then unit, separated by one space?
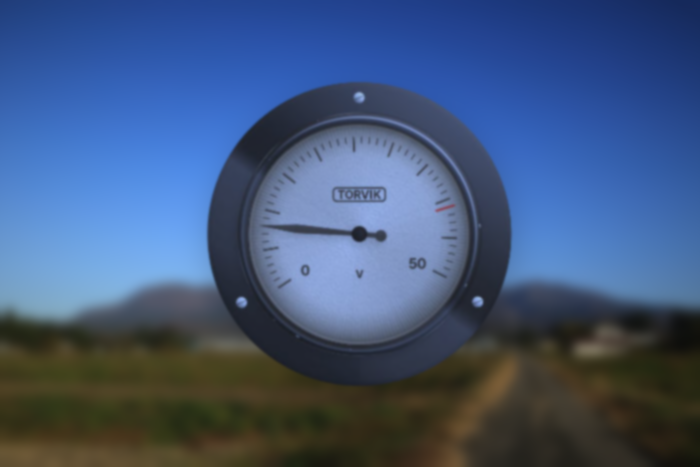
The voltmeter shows 8 V
